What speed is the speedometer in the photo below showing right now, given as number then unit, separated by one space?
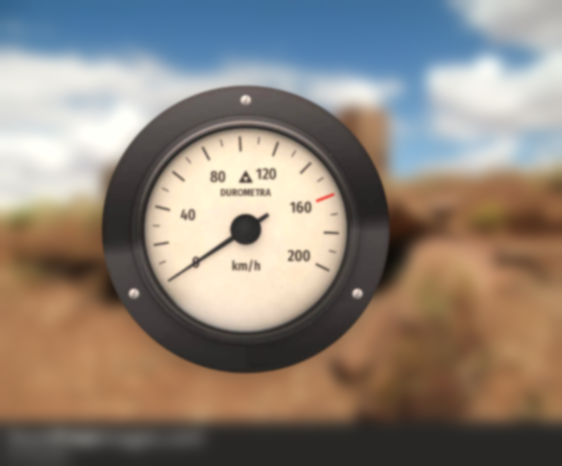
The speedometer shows 0 km/h
